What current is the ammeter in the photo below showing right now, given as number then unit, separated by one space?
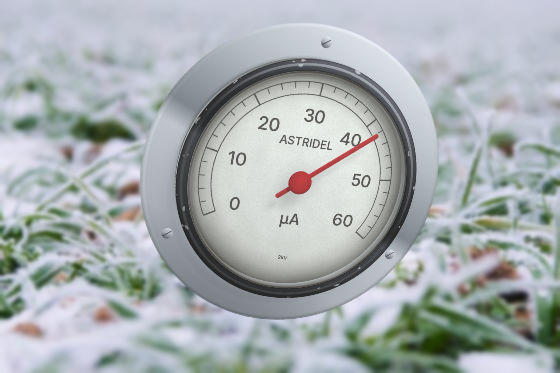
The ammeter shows 42 µA
